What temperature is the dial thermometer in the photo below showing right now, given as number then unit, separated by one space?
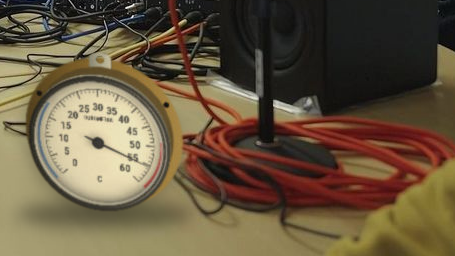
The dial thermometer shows 55 °C
